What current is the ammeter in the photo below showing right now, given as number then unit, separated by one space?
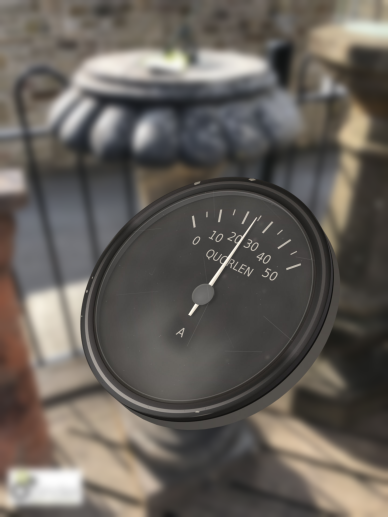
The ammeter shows 25 A
